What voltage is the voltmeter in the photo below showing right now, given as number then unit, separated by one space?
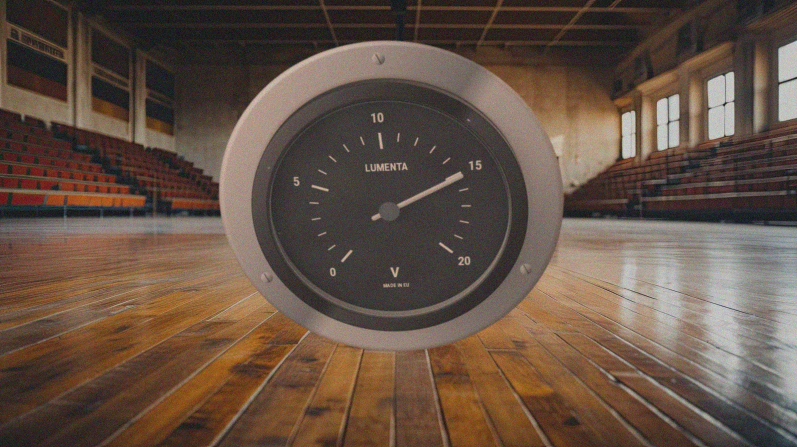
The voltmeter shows 15 V
